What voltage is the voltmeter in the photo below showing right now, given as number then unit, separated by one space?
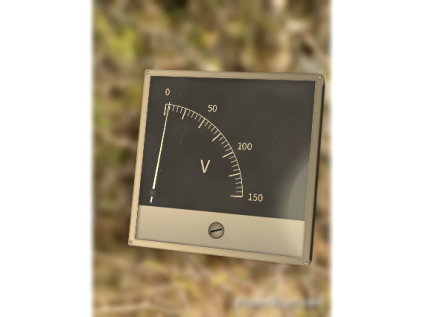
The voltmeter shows 5 V
